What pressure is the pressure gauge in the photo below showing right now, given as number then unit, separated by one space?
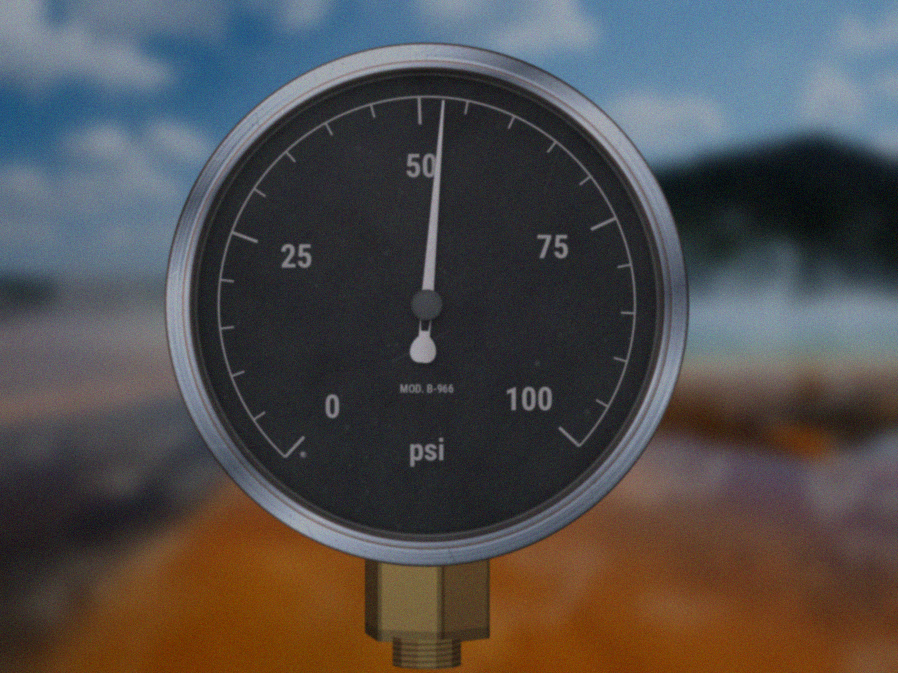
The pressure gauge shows 52.5 psi
